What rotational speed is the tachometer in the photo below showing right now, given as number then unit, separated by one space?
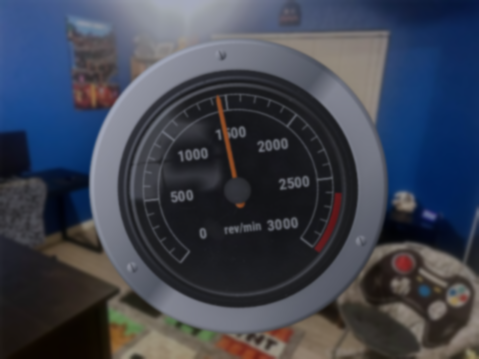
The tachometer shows 1450 rpm
